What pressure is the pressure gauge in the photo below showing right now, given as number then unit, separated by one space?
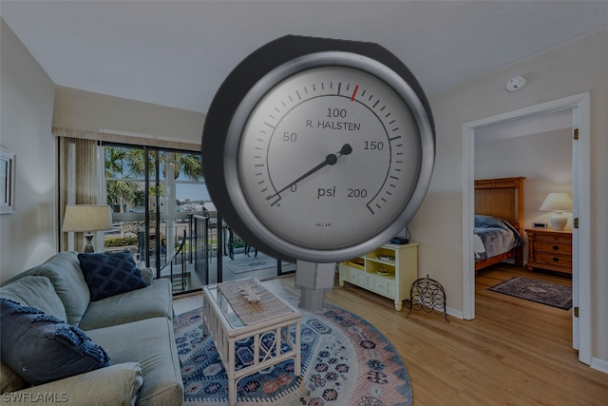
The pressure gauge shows 5 psi
